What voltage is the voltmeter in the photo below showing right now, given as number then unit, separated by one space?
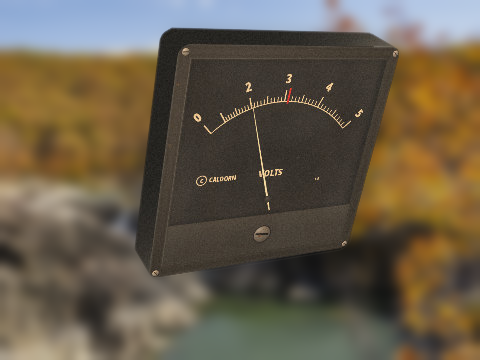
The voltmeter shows 2 V
